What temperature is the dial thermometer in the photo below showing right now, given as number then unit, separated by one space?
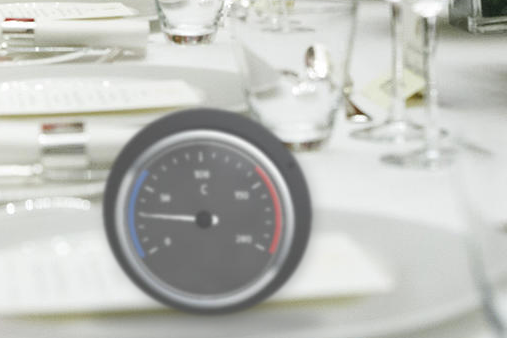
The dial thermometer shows 30 °C
